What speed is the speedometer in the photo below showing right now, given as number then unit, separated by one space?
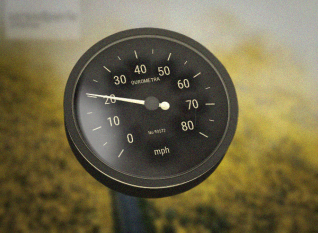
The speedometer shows 20 mph
